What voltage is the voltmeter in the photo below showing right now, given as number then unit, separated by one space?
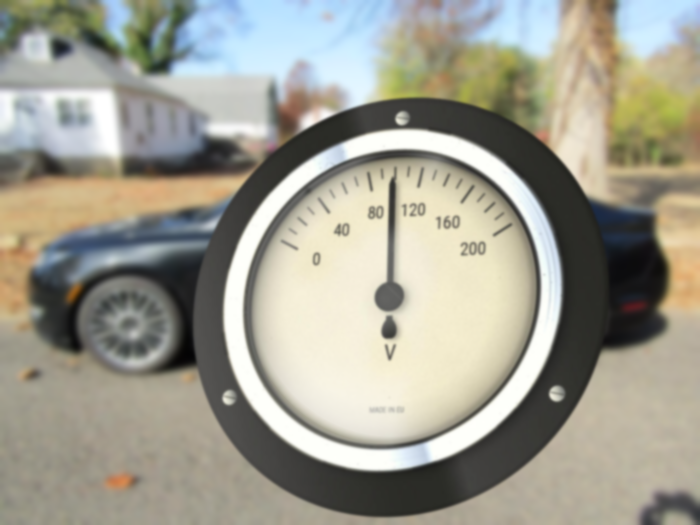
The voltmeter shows 100 V
